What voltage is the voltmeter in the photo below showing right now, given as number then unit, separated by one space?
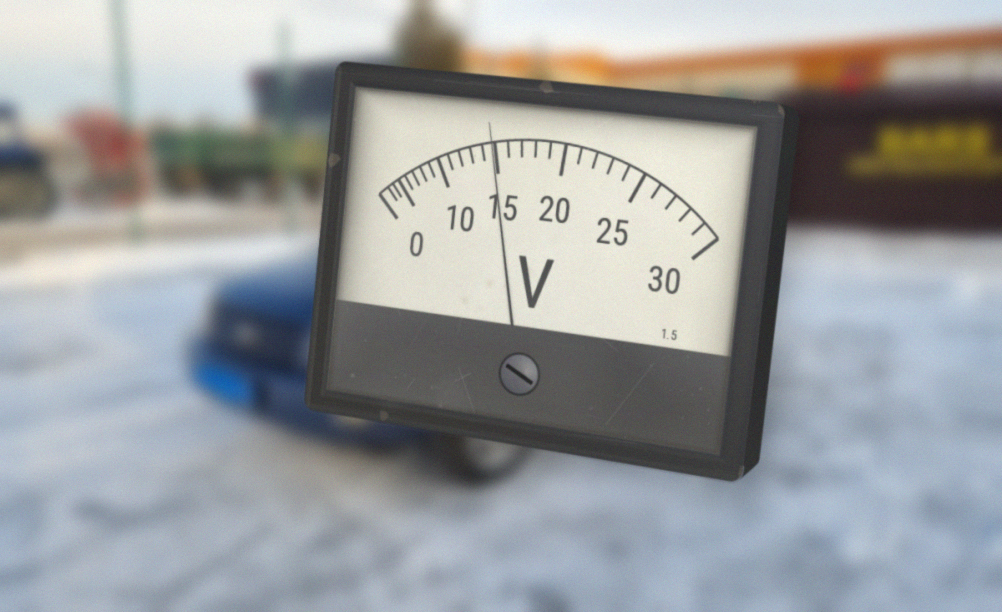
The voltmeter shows 15 V
